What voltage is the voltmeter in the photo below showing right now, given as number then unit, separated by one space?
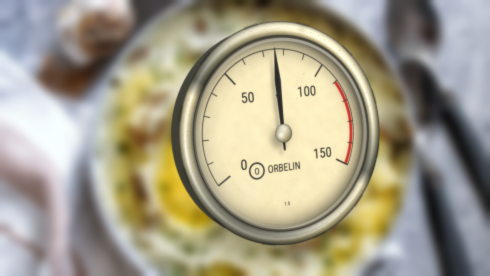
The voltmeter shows 75 V
